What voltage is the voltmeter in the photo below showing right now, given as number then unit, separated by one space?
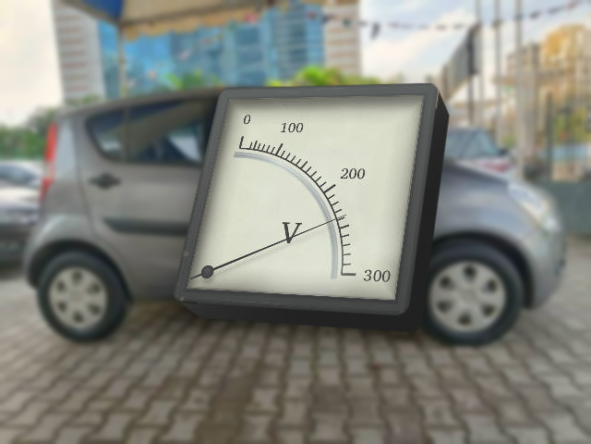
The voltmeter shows 240 V
